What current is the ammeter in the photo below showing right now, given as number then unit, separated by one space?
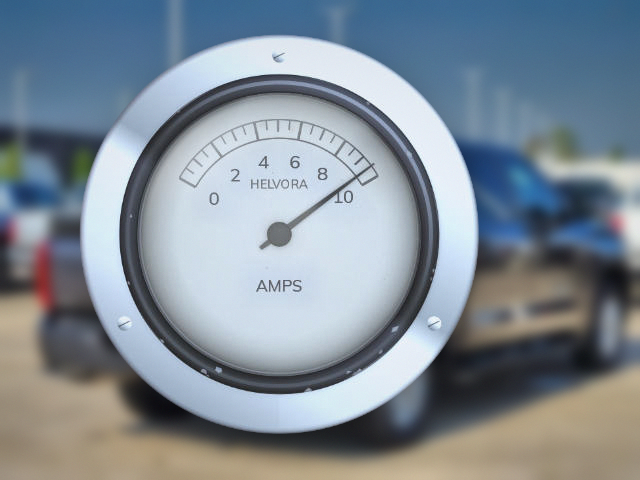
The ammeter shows 9.5 A
